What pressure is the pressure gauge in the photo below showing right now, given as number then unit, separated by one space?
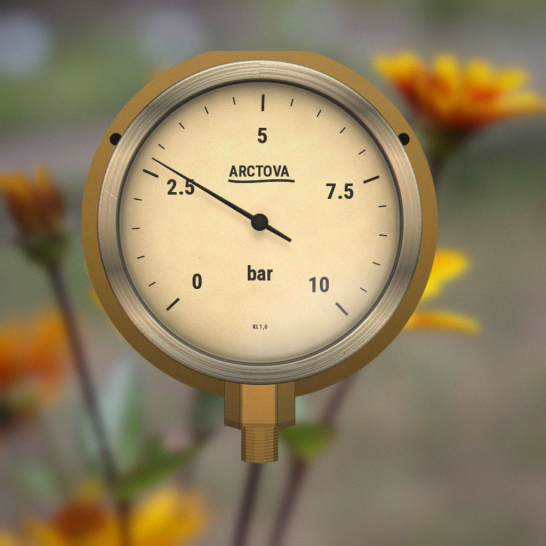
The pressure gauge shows 2.75 bar
